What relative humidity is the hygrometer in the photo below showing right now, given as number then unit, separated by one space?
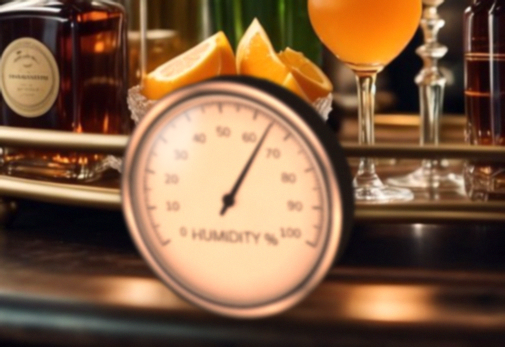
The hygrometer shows 65 %
